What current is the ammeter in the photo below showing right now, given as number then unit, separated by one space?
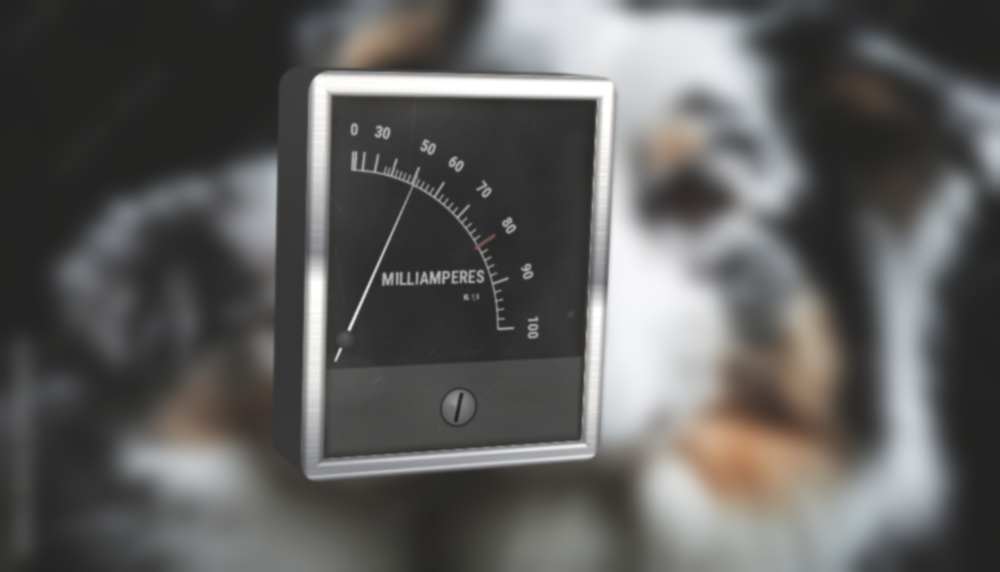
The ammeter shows 50 mA
